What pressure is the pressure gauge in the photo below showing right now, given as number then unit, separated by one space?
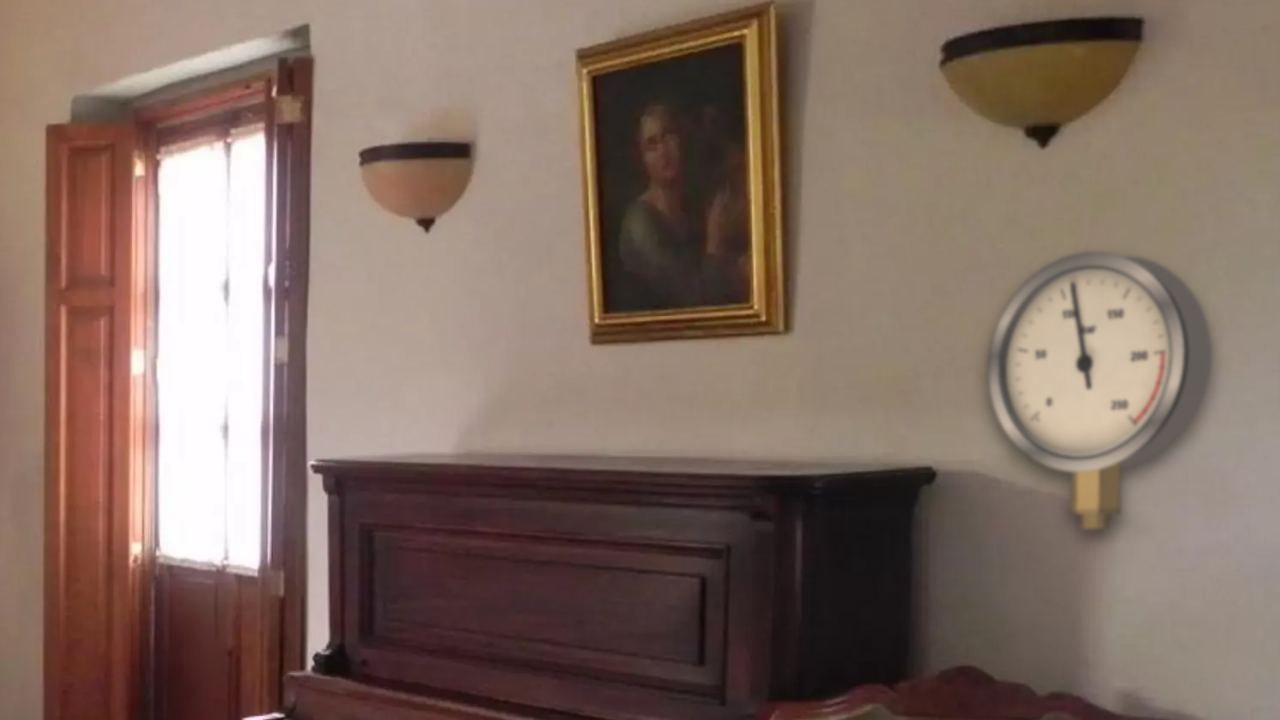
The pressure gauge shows 110 bar
